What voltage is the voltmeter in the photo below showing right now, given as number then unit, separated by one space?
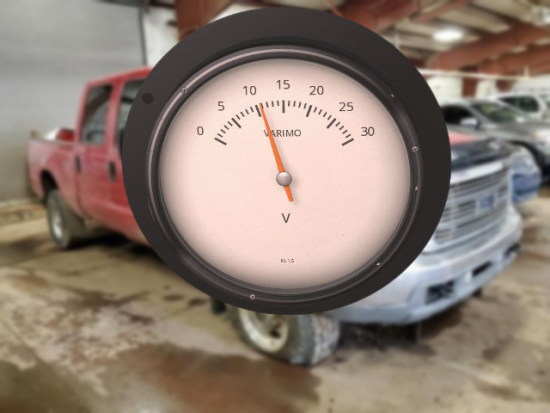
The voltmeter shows 11 V
